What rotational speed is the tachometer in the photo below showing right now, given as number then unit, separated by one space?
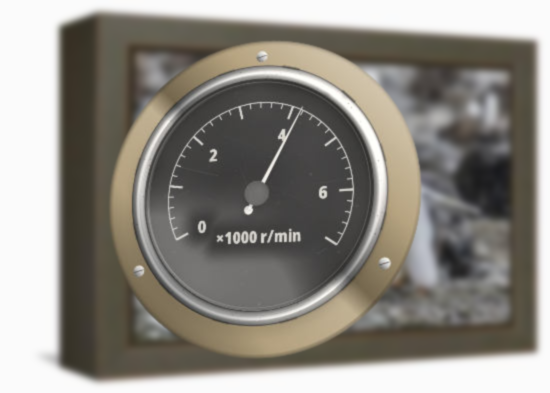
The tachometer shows 4200 rpm
